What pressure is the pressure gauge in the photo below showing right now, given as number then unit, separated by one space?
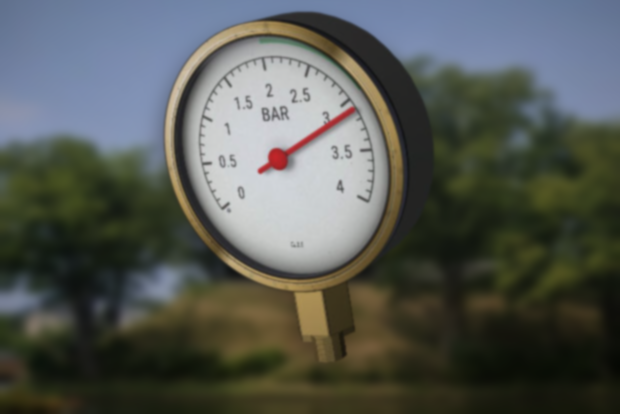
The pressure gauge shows 3.1 bar
